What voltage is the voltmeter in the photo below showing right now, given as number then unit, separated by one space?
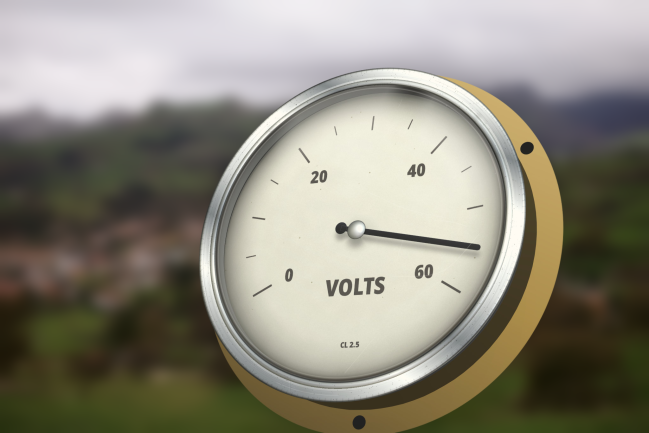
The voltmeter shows 55 V
